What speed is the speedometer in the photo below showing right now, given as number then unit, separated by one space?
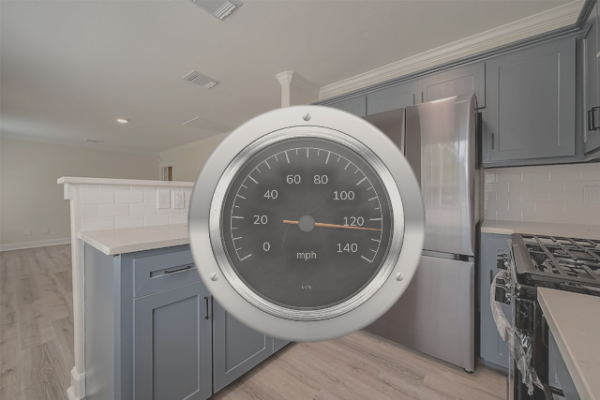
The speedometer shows 125 mph
